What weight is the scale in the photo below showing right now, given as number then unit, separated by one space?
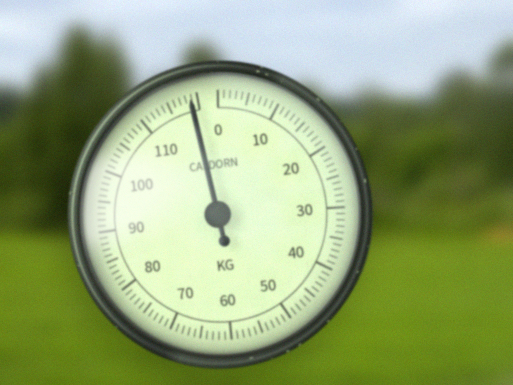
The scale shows 119 kg
